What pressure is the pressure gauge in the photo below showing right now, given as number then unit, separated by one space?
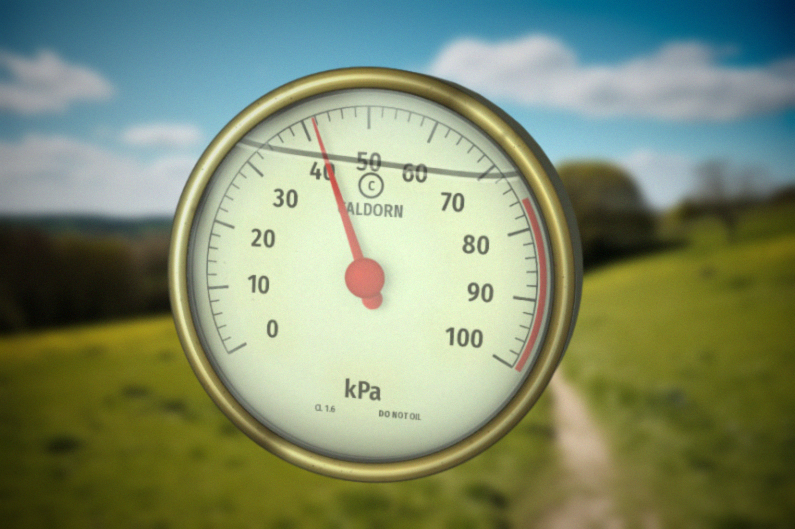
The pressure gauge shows 42 kPa
